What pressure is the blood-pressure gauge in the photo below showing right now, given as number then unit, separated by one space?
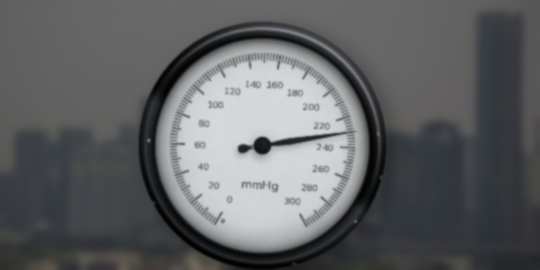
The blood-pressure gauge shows 230 mmHg
